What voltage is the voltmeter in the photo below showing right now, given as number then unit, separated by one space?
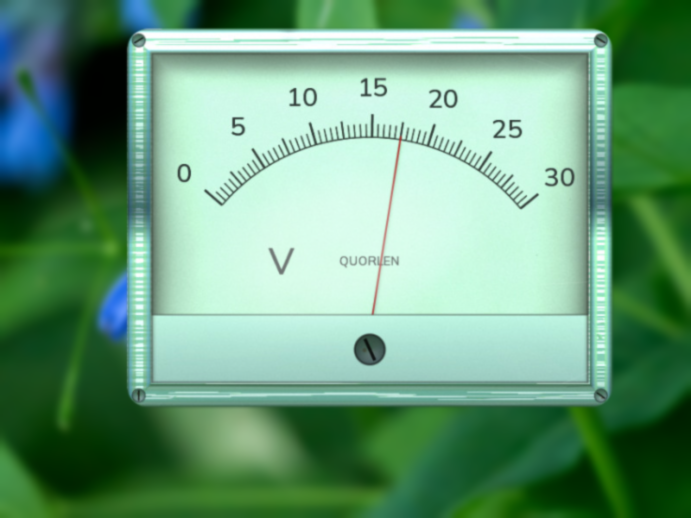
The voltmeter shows 17.5 V
